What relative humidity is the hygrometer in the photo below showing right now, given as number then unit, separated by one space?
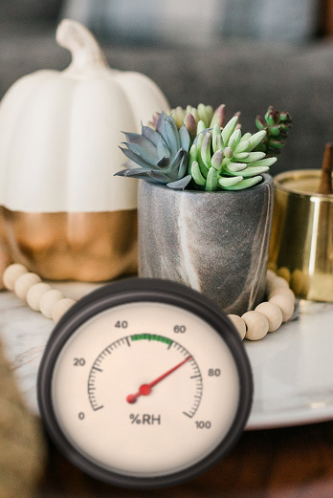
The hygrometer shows 70 %
